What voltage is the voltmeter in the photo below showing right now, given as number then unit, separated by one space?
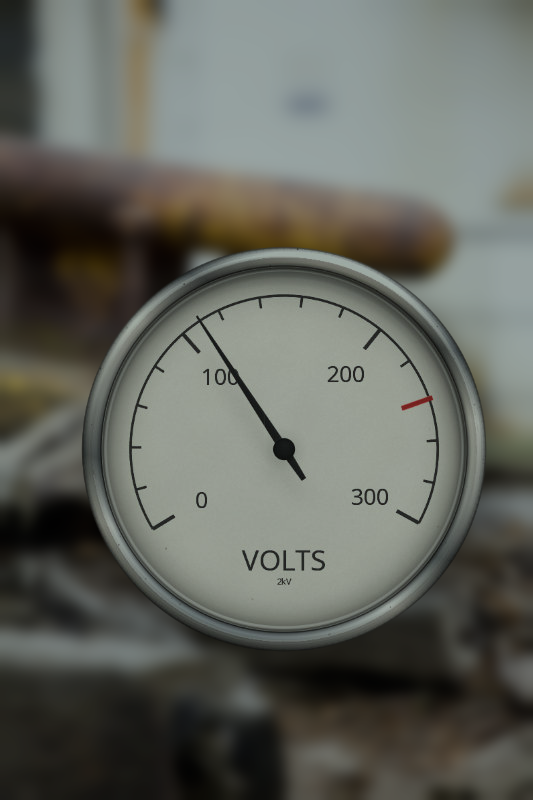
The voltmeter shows 110 V
